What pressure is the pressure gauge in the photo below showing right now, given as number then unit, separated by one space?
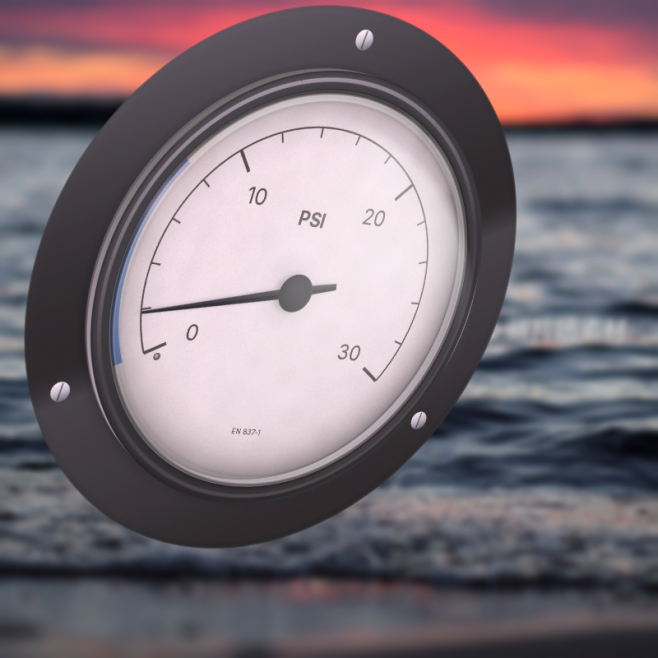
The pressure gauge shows 2 psi
